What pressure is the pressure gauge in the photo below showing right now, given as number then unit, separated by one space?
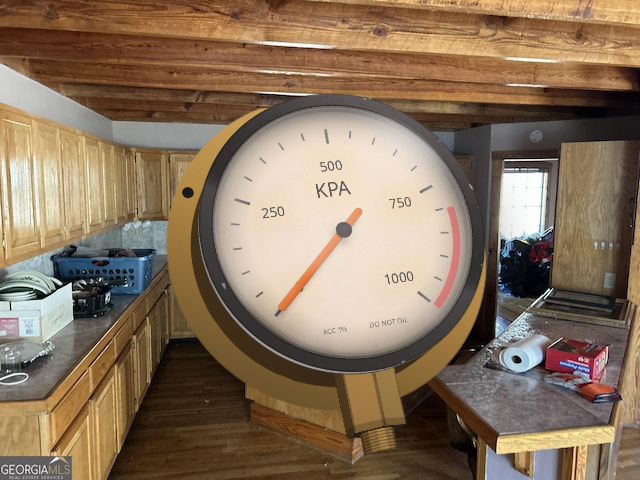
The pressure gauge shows 0 kPa
